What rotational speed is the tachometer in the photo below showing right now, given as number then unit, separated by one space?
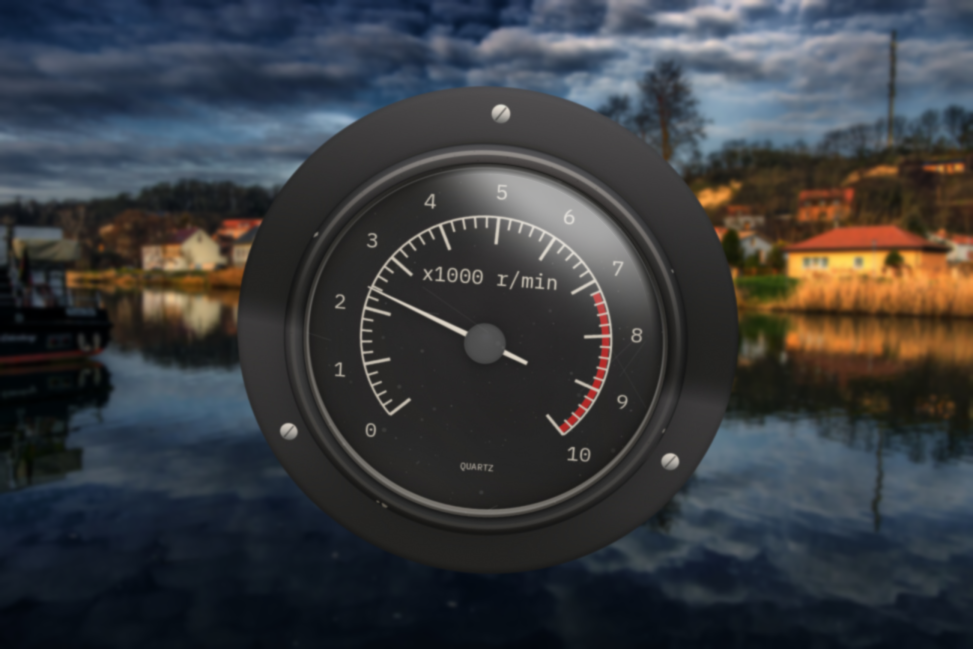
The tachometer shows 2400 rpm
